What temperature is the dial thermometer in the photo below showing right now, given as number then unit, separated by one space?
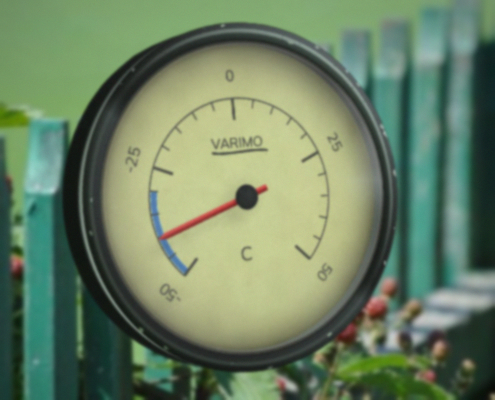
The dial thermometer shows -40 °C
